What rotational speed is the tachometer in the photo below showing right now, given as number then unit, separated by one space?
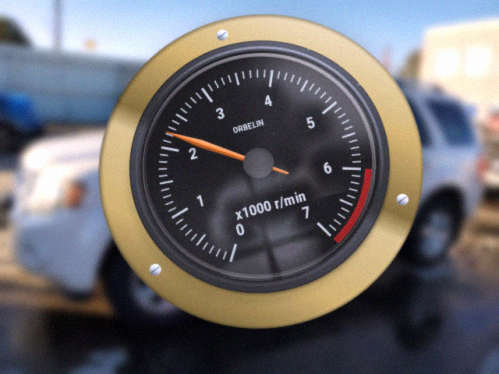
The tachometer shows 2200 rpm
